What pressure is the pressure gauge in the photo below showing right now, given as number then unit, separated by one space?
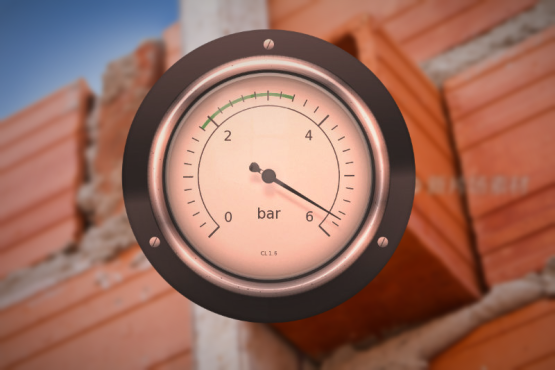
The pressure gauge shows 5.7 bar
